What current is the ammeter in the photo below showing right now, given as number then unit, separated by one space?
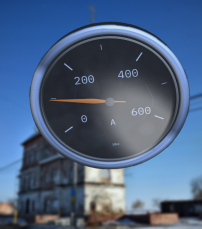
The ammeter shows 100 A
